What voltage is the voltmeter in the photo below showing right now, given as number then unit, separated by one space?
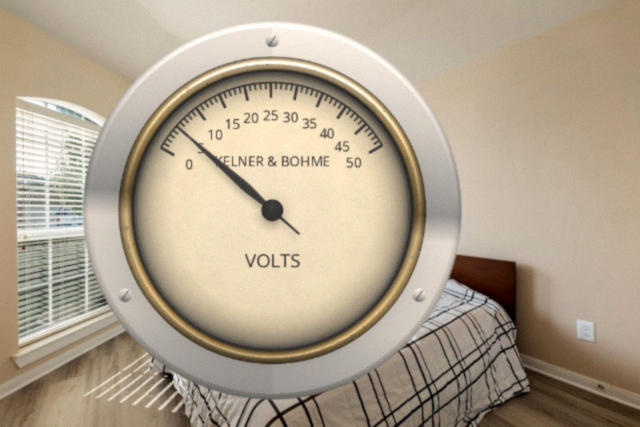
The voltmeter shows 5 V
